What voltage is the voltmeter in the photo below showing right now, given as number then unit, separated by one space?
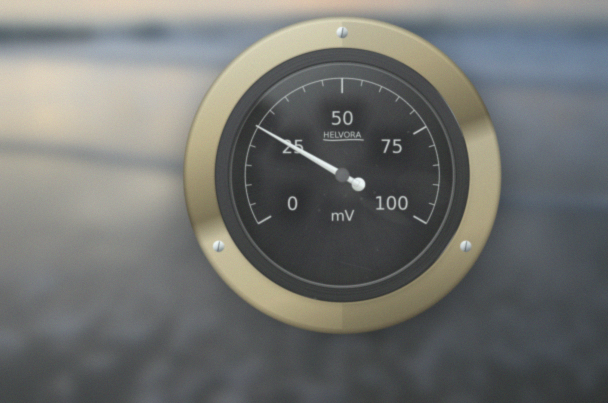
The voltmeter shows 25 mV
